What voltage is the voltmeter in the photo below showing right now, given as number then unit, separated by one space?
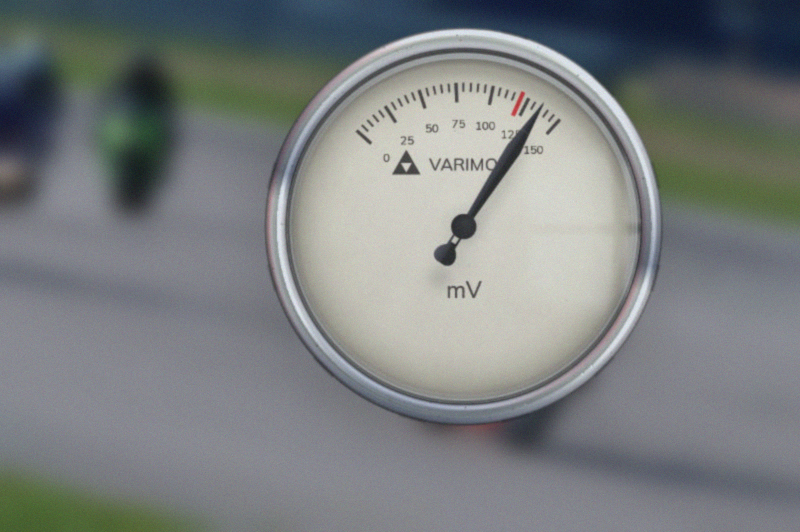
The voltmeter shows 135 mV
